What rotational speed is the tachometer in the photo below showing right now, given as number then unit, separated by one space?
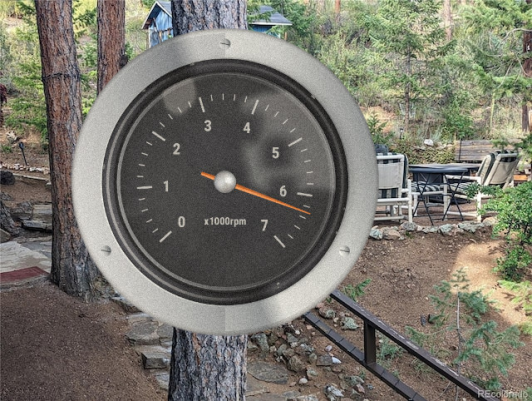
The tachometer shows 6300 rpm
